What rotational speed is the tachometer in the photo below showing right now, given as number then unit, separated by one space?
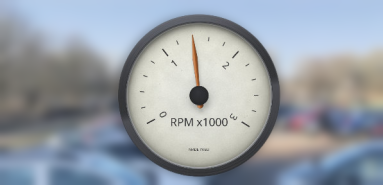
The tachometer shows 1400 rpm
